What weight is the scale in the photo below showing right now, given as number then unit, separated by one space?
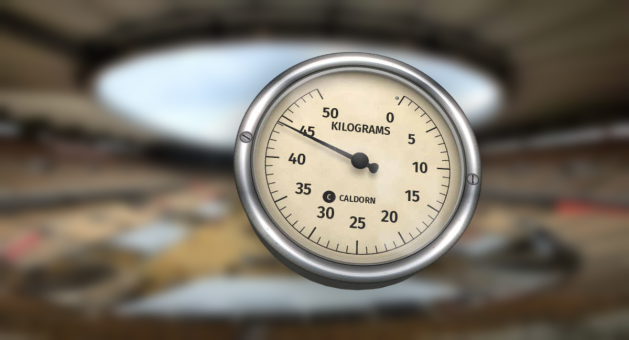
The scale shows 44 kg
